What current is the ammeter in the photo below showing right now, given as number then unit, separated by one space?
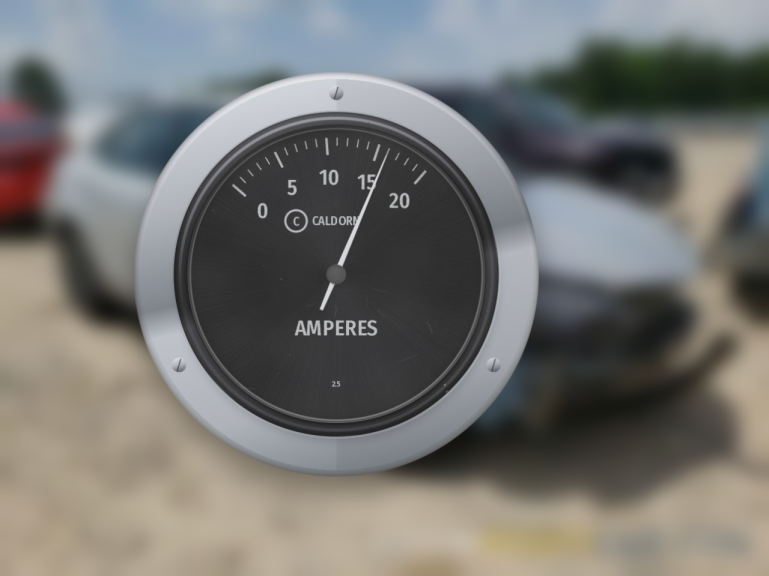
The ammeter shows 16 A
